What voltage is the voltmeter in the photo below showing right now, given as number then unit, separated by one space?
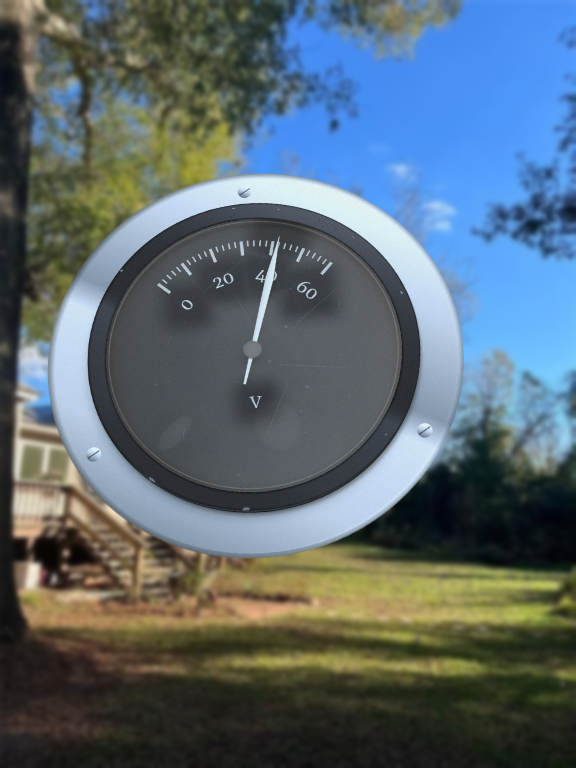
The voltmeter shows 42 V
